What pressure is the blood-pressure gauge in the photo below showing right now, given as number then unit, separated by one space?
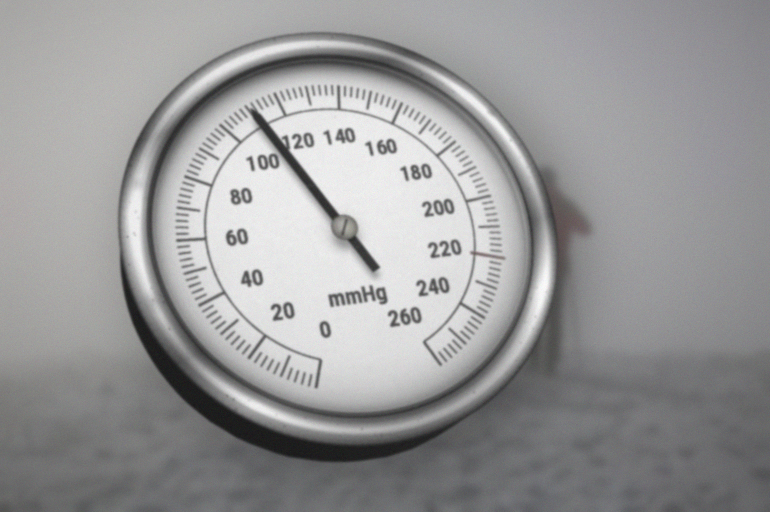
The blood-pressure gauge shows 110 mmHg
